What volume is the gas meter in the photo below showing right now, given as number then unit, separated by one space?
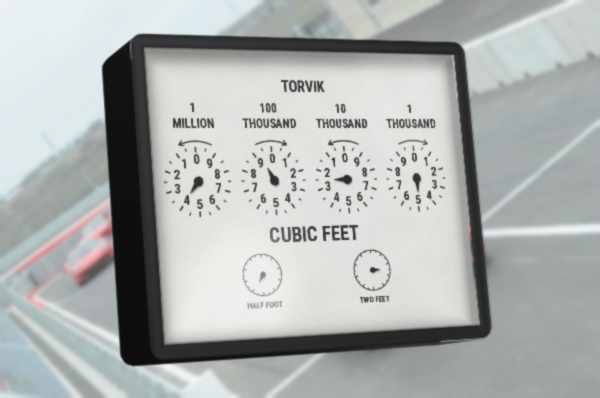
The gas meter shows 392500 ft³
